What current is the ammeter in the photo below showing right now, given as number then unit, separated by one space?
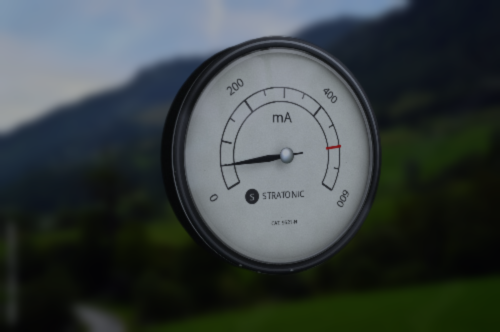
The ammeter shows 50 mA
